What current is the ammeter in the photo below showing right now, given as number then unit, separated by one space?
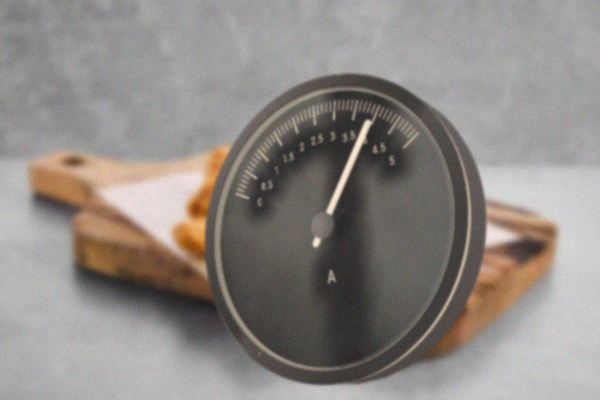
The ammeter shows 4 A
